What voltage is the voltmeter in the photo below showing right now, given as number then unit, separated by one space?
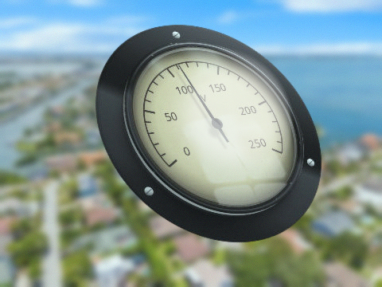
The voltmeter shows 110 V
